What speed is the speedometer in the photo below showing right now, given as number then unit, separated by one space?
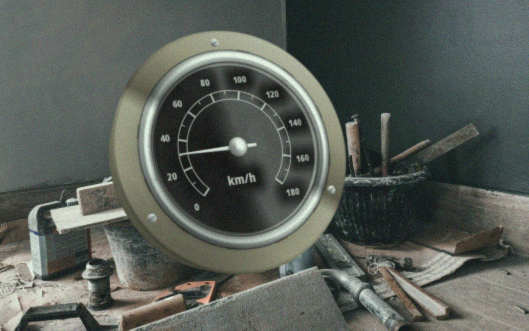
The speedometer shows 30 km/h
